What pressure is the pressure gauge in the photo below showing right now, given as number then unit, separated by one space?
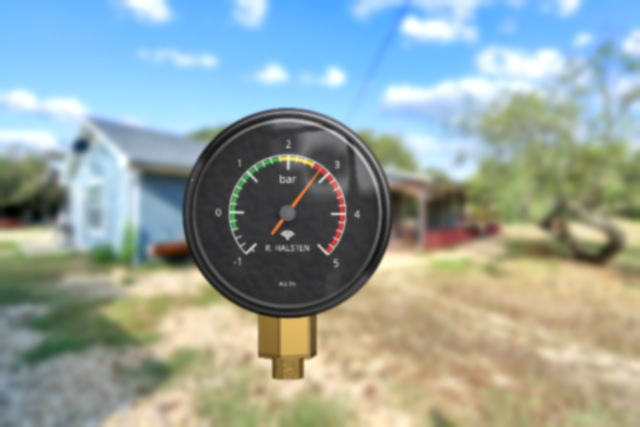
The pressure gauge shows 2.8 bar
